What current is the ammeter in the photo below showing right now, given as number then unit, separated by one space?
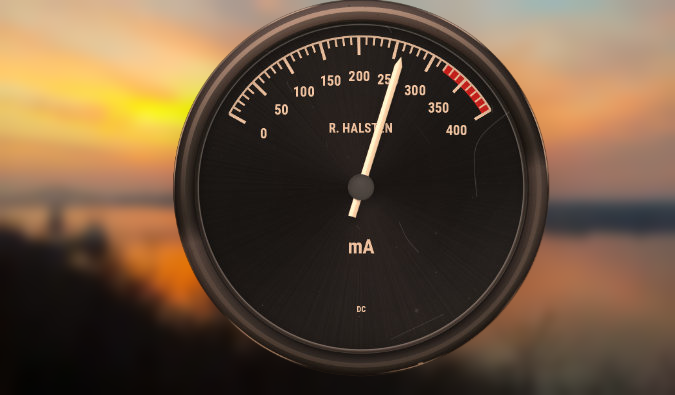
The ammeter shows 260 mA
